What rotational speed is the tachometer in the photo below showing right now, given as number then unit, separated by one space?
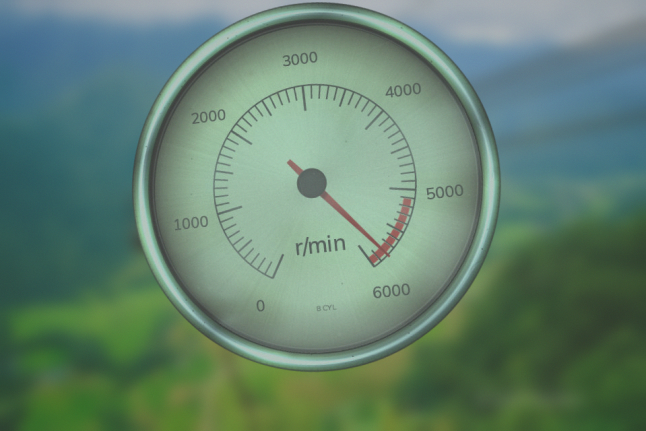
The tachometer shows 5800 rpm
